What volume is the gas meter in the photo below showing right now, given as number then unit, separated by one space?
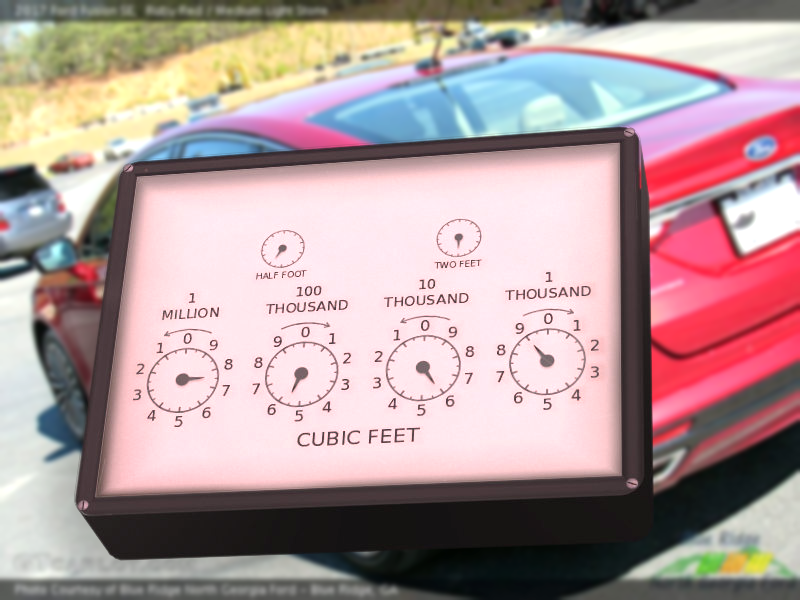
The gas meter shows 755900 ft³
